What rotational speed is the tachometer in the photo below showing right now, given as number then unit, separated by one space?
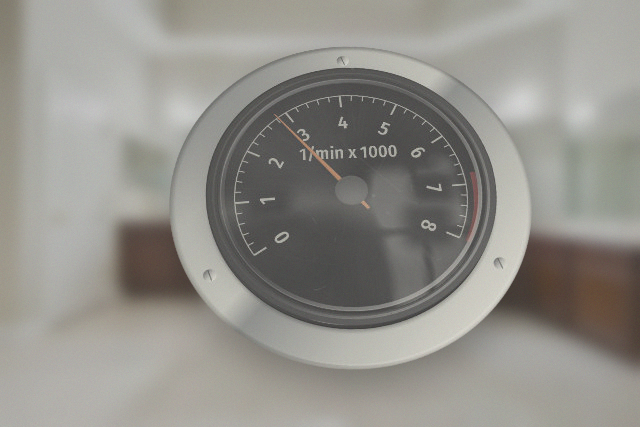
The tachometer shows 2800 rpm
